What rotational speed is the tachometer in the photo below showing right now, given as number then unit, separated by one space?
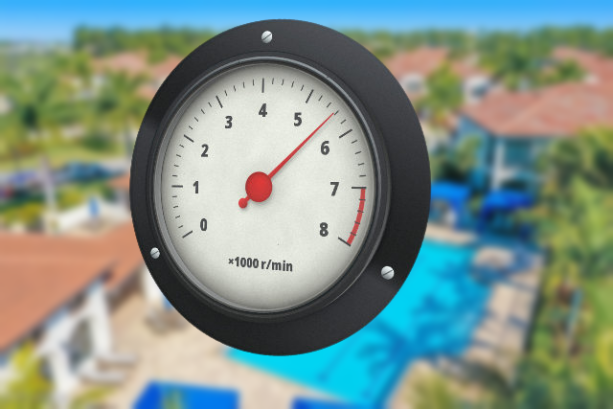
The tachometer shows 5600 rpm
